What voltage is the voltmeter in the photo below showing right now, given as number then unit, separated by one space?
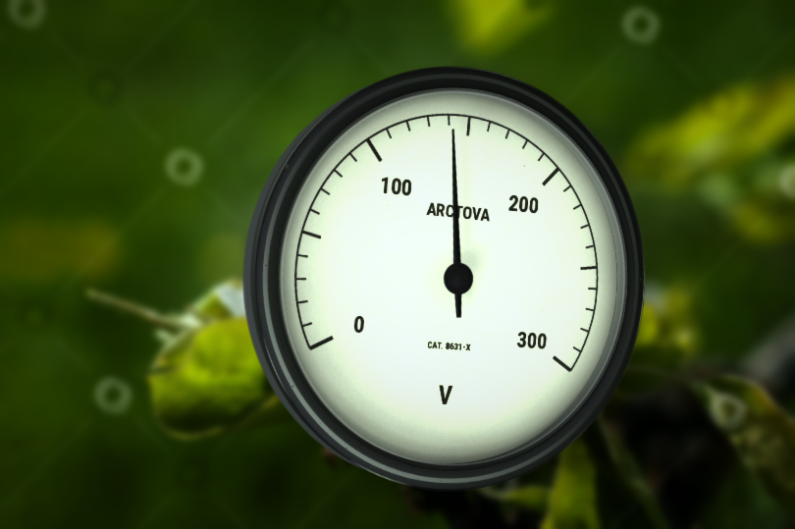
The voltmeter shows 140 V
